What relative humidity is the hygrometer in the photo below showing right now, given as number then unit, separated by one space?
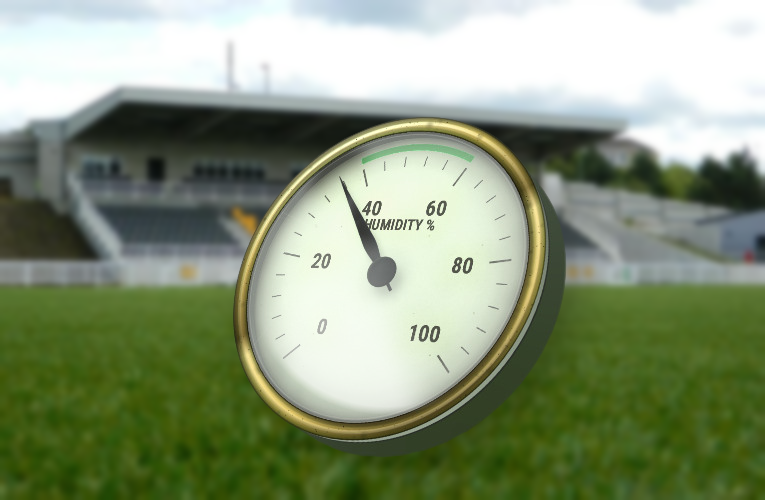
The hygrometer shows 36 %
